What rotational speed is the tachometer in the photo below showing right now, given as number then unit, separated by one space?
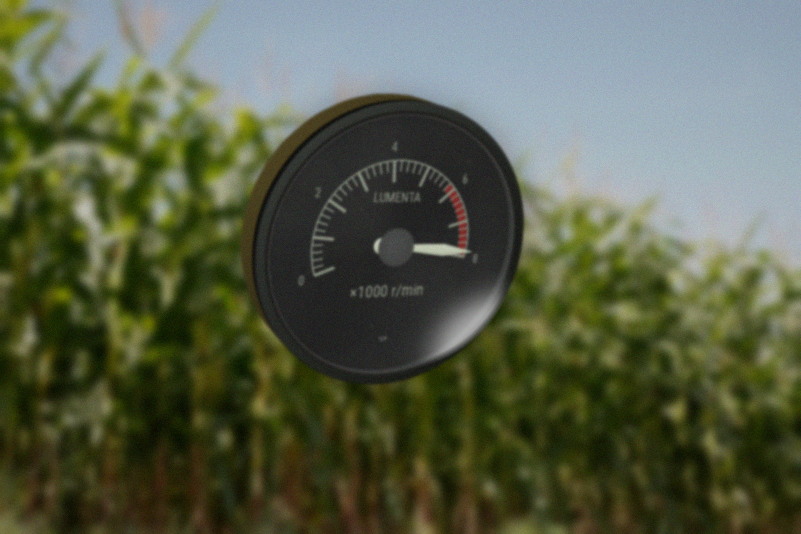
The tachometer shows 7800 rpm
